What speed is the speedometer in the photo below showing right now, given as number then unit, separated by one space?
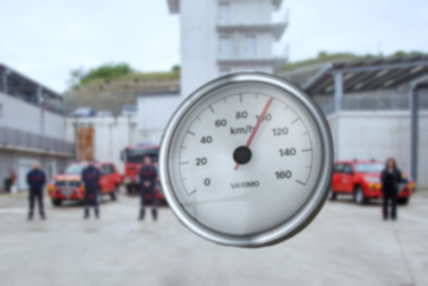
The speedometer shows 100 km/h
